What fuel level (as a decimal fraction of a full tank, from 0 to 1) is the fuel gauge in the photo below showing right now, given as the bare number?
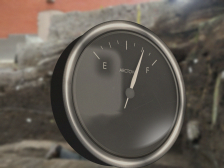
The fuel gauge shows 0.75
